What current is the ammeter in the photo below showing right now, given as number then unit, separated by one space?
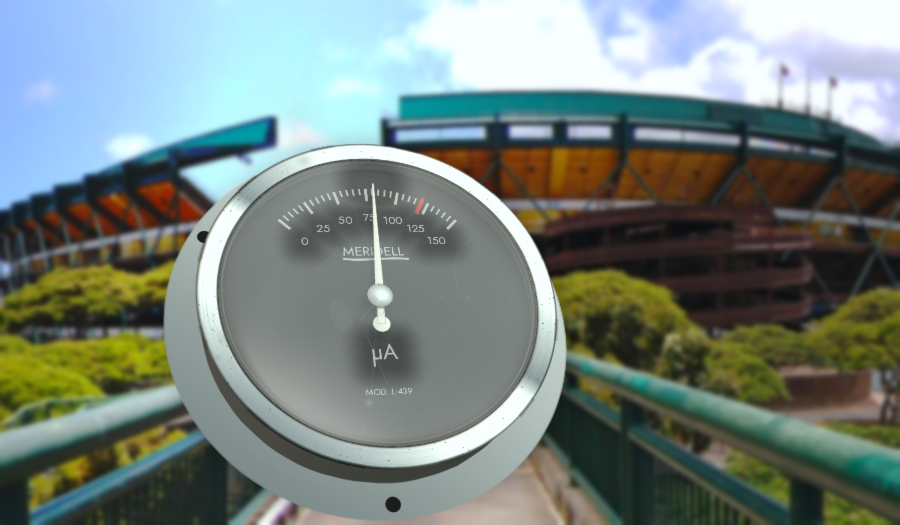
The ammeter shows 80 µA
